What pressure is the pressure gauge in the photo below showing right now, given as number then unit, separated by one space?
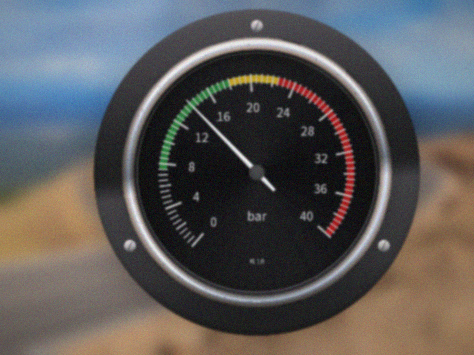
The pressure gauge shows 14 bar
